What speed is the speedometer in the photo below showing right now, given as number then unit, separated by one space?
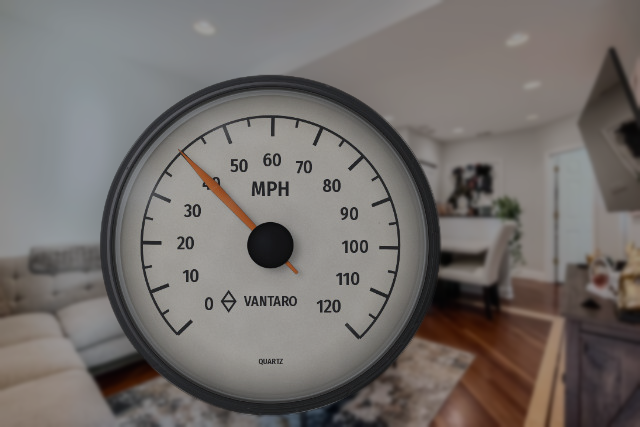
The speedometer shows 40 mph
